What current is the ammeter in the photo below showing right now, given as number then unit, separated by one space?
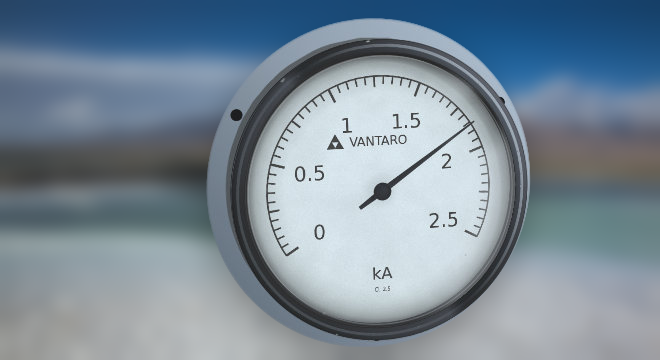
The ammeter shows 1.85 kA
